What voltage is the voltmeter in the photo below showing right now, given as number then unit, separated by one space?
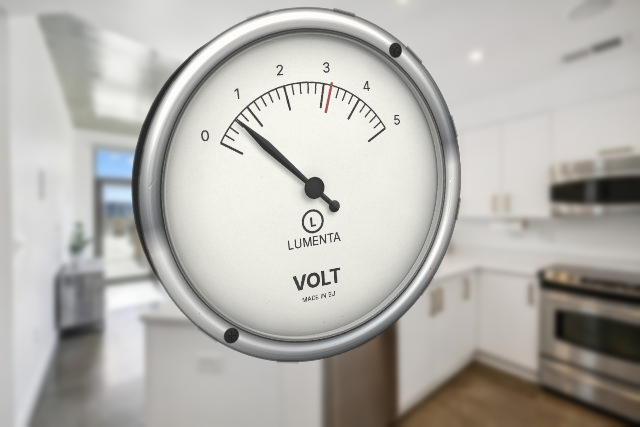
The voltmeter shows 0.6 V
